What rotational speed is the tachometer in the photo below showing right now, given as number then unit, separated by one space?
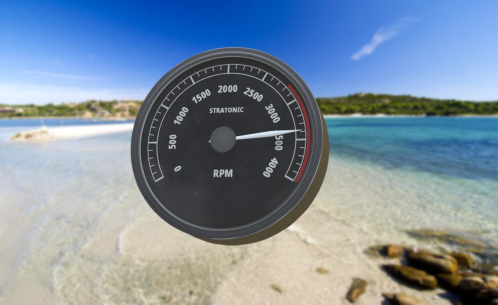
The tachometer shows 3400 rpm
